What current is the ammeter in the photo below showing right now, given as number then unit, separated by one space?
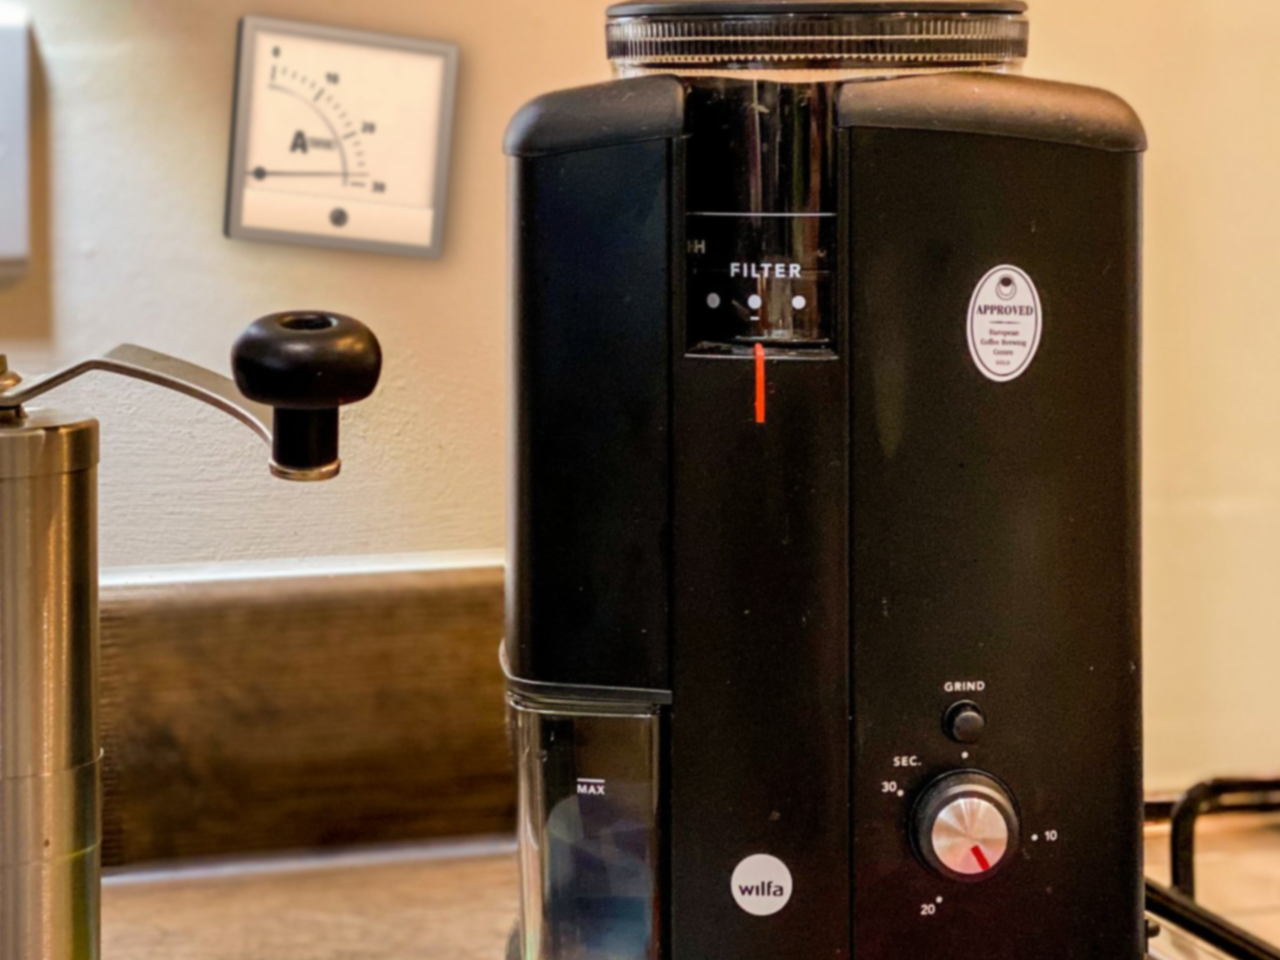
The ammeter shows 28 A
